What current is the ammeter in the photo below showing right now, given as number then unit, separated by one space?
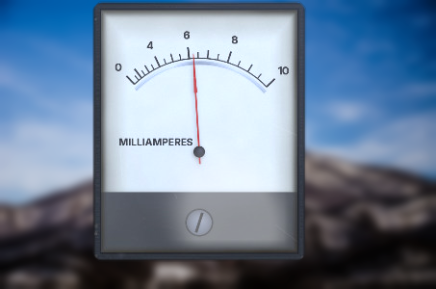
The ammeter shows 6.25 mA
